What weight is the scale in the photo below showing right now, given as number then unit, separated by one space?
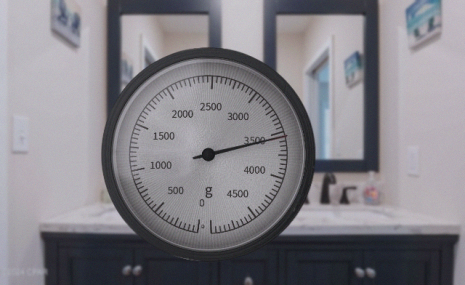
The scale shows 3550 g
